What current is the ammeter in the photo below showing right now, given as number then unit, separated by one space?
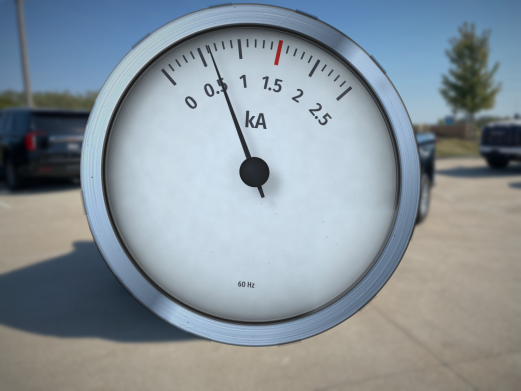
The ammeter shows 0.6 kA
